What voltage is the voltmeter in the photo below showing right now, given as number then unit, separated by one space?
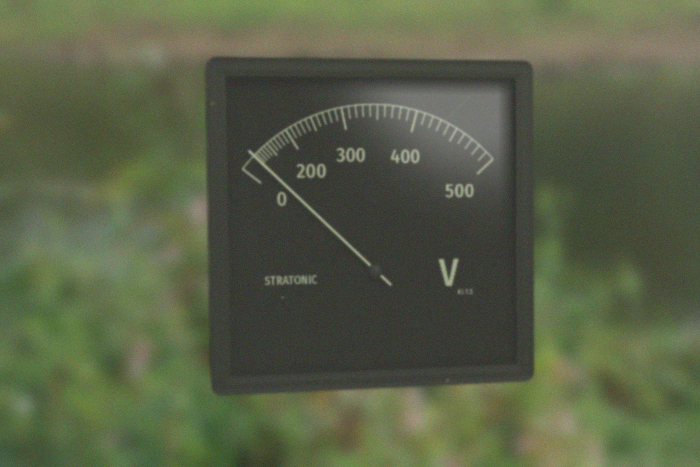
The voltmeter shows 100 V
